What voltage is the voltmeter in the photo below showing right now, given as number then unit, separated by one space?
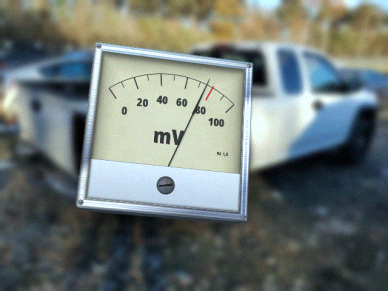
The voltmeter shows 75 mV
